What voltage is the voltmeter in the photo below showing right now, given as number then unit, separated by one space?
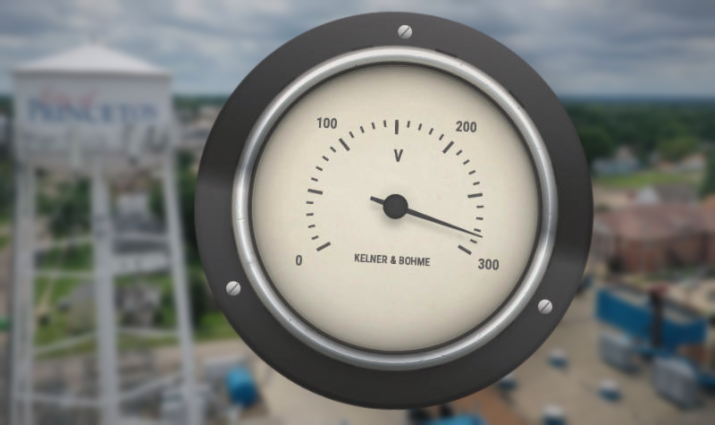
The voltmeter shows 285 V
